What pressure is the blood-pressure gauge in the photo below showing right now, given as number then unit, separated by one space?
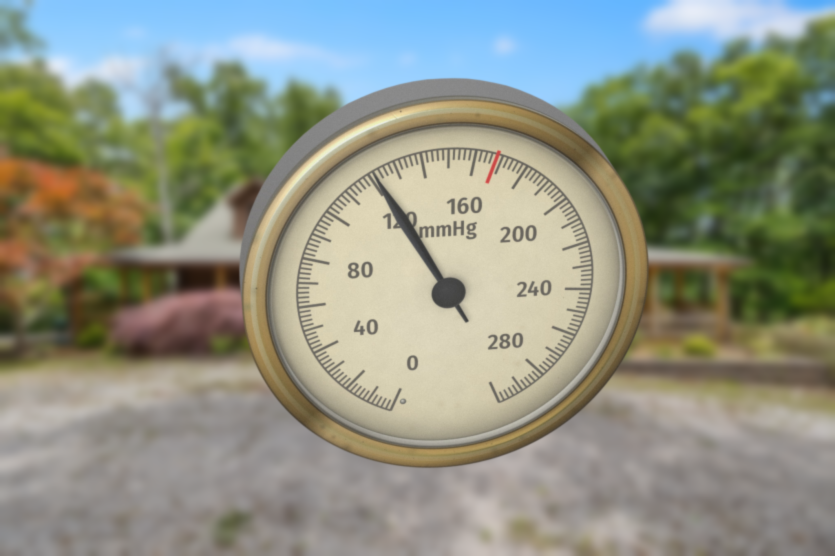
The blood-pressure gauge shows 122 mmHg
